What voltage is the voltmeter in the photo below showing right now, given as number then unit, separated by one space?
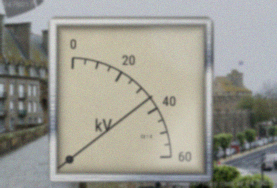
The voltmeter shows 35 kV
